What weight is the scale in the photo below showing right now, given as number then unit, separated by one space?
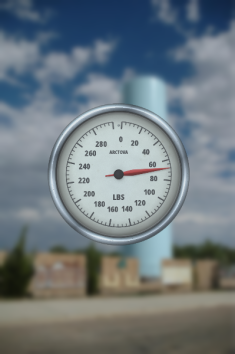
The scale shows 68 lb
